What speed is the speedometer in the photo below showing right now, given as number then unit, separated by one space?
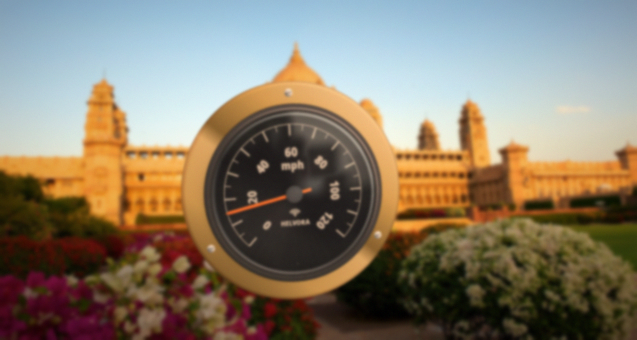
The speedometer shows 15 mph
